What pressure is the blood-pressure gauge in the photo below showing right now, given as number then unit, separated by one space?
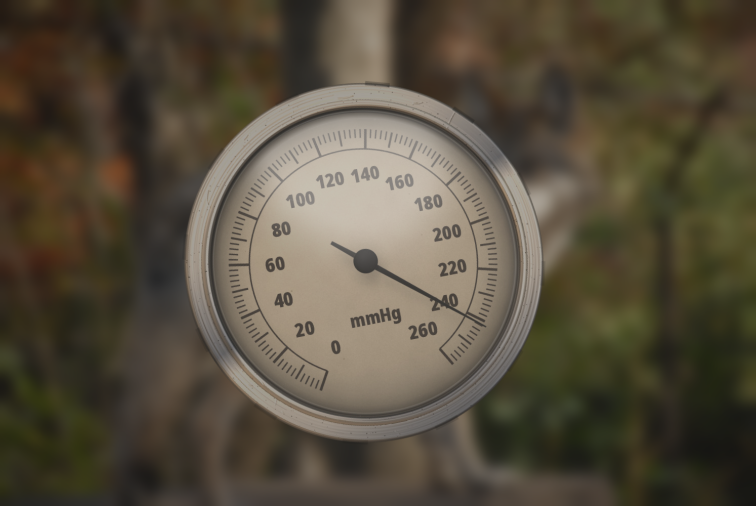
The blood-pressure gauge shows 242 mmHg
